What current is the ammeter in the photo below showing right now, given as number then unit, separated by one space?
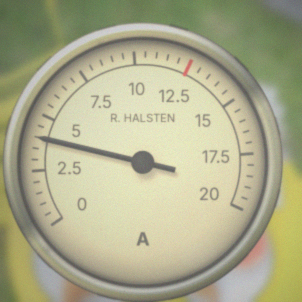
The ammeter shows 4 A
